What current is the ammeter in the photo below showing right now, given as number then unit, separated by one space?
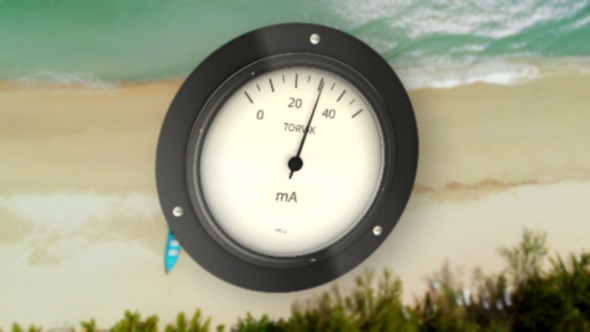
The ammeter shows 30 mA
